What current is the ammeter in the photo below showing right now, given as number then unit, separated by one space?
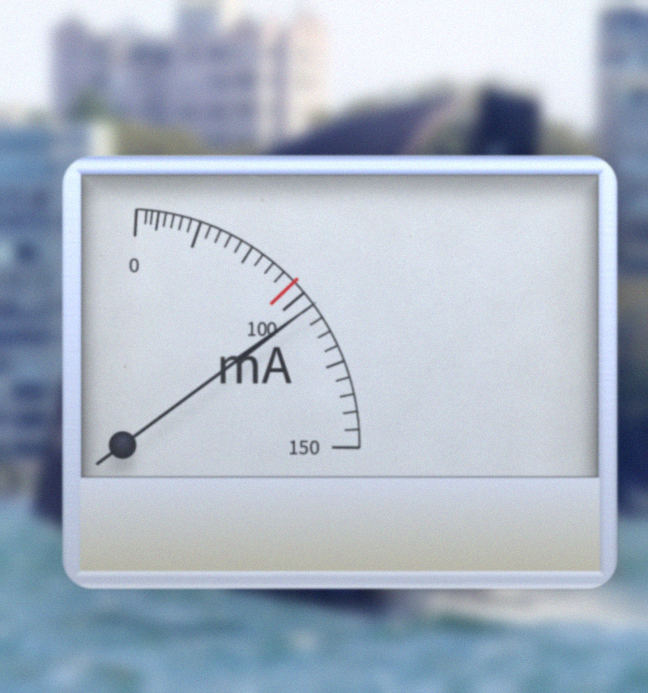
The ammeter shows 105 mA
